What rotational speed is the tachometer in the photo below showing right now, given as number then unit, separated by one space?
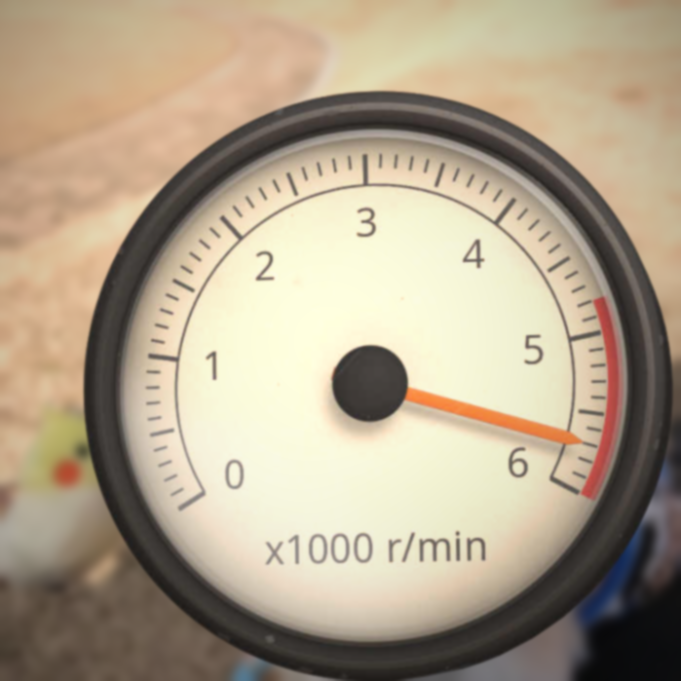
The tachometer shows 5700 rpm
